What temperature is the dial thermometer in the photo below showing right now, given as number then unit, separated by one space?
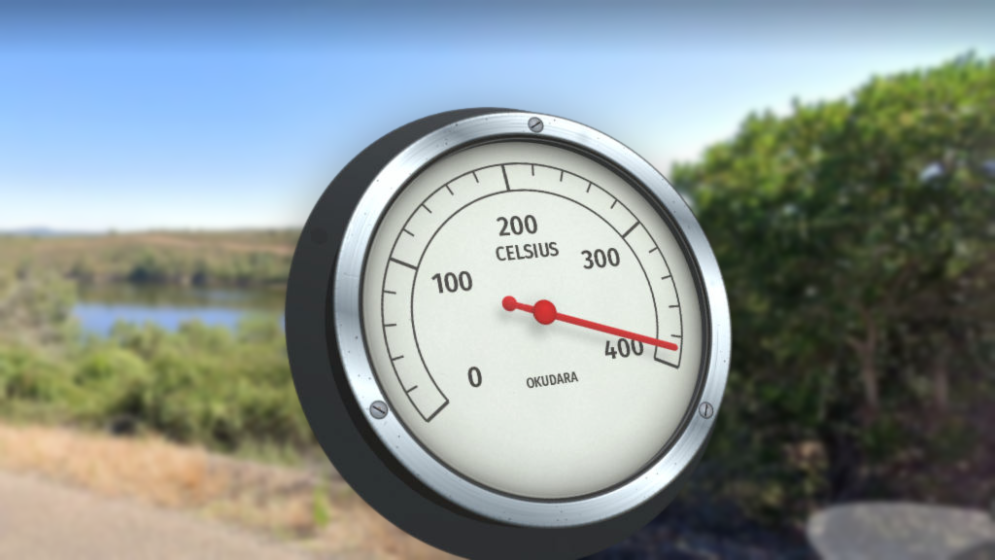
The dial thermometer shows 390 °C
